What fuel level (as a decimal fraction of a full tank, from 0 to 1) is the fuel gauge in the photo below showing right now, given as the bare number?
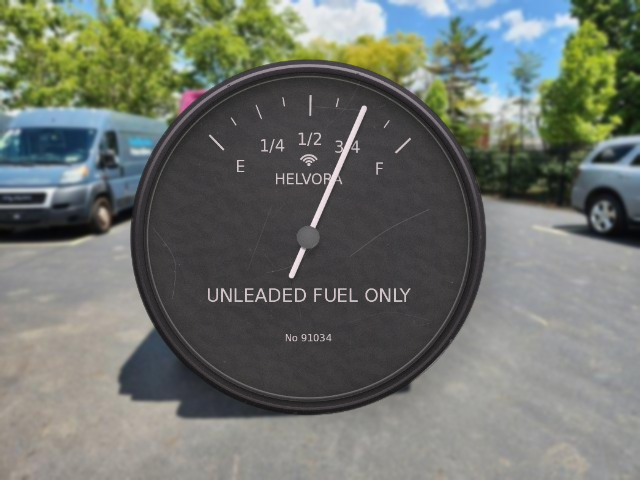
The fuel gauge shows 0.75
